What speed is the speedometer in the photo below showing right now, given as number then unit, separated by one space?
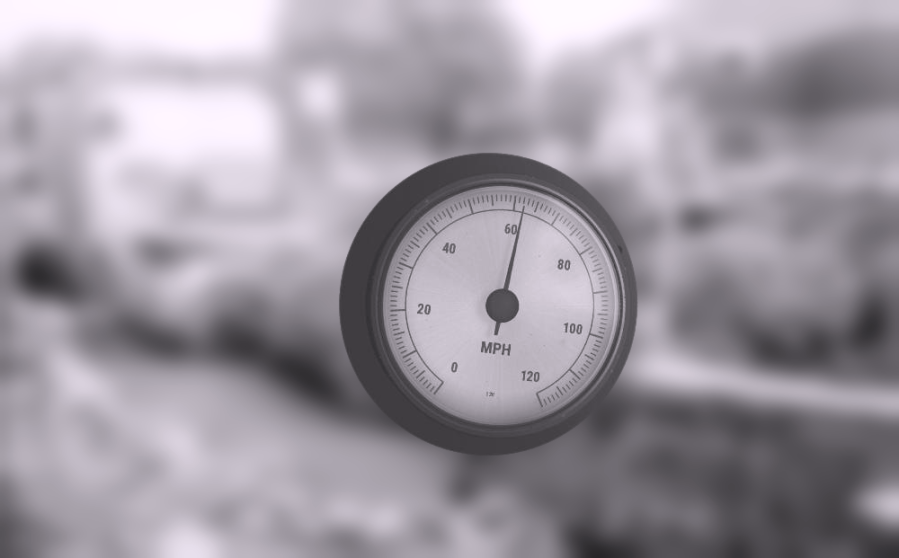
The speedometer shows 62 mph
